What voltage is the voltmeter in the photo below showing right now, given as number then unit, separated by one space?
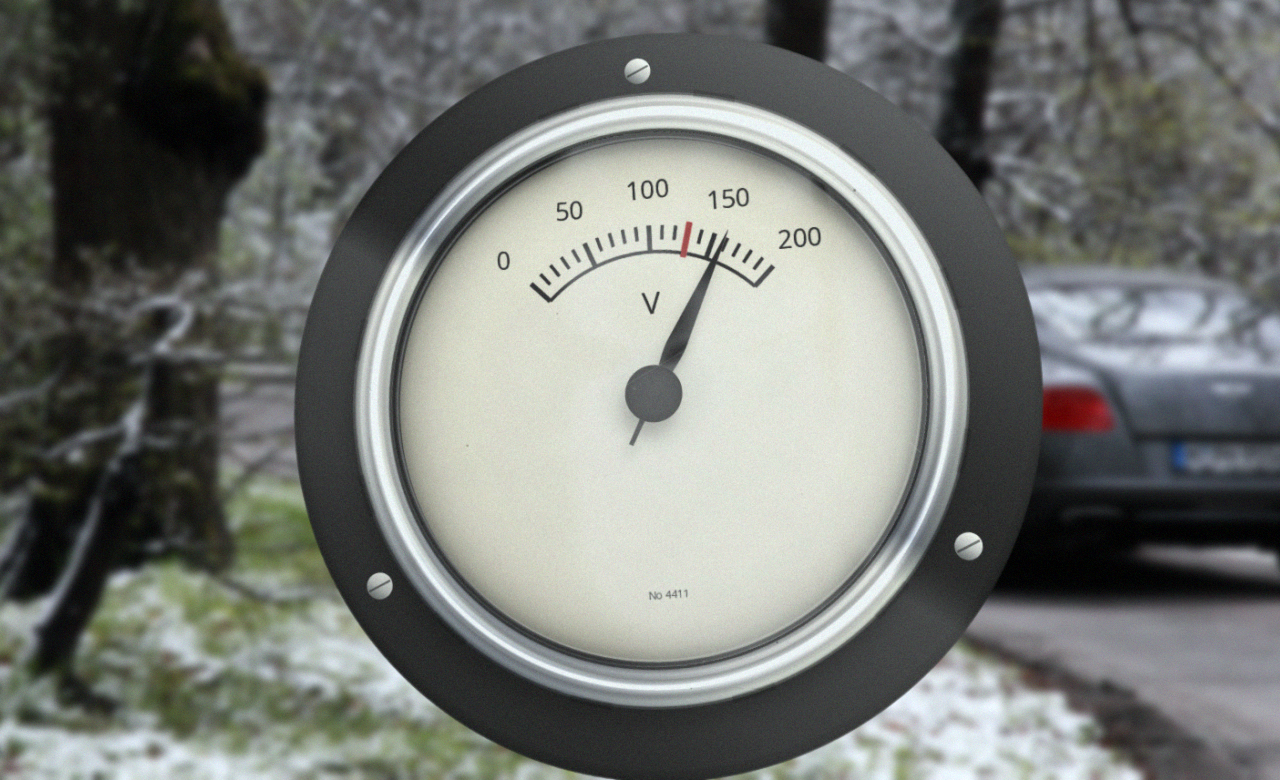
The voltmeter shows 160 V
